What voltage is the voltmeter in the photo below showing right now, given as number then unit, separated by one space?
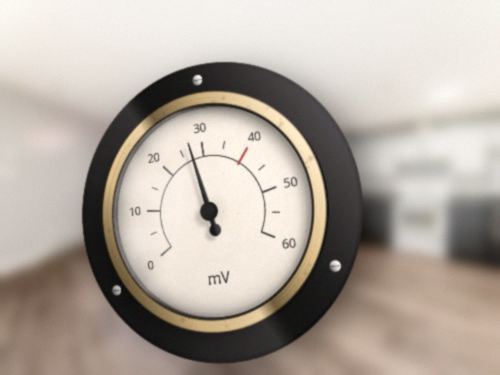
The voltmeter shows 27.5 mV
